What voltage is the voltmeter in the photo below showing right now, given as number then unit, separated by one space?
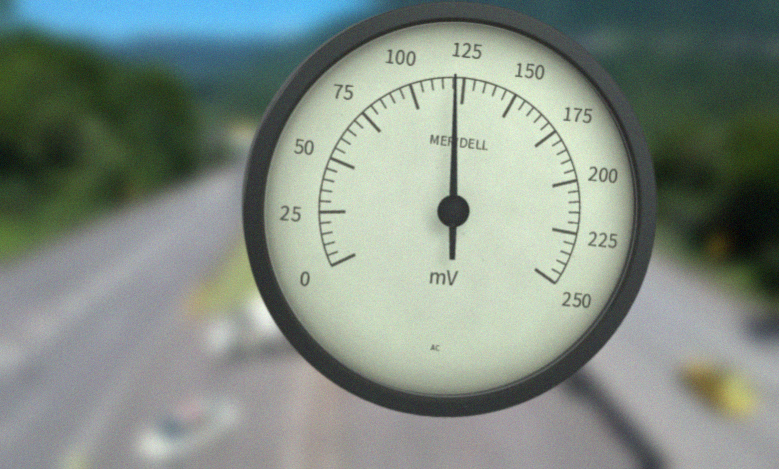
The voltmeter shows 120 mV
